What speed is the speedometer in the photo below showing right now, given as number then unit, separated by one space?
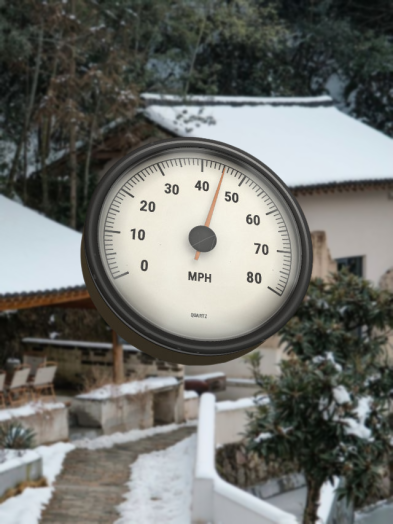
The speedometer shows 45 mph
